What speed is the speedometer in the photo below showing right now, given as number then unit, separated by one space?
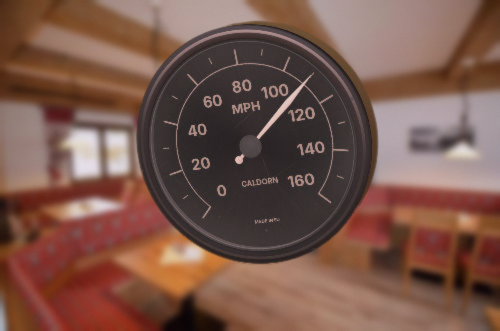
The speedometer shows 110 mph
